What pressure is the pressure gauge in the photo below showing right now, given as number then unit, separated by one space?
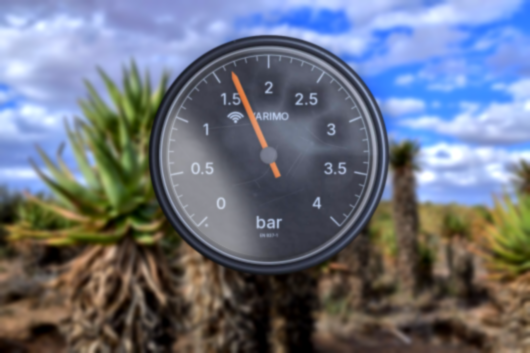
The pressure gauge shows 1.65 bar
